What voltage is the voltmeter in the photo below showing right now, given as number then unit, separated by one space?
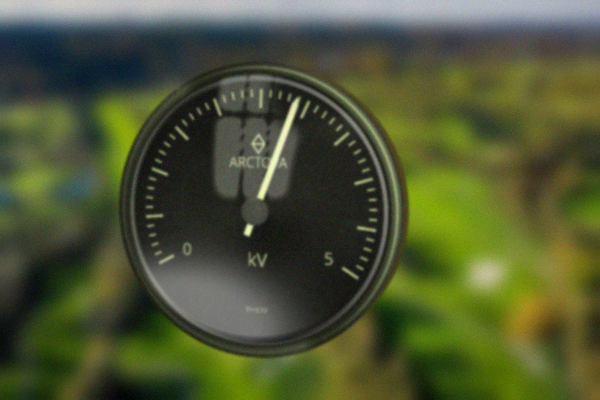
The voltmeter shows 2.9 kV
